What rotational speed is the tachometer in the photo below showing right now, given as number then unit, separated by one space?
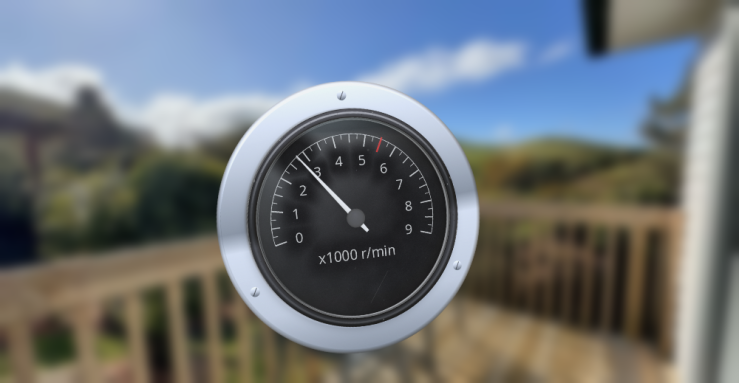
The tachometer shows 2750 rpm
